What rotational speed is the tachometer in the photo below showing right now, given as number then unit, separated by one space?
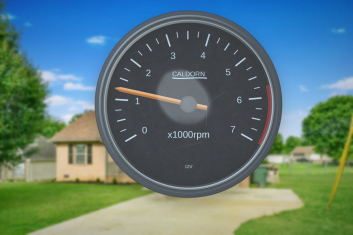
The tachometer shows 1250 rpm
